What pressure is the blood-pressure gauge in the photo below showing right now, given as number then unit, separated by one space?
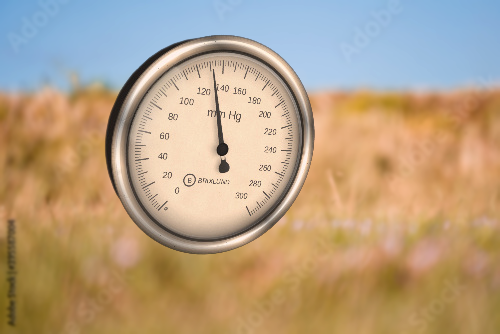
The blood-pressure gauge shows 130 mmHg
